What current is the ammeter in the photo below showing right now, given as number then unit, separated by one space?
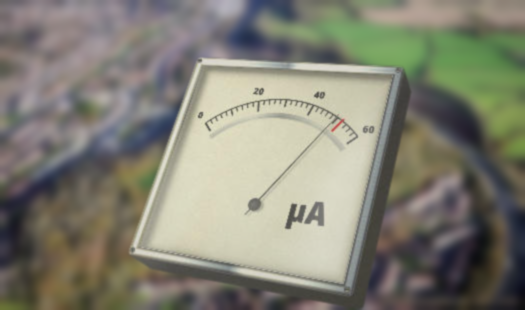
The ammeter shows 50 µA
